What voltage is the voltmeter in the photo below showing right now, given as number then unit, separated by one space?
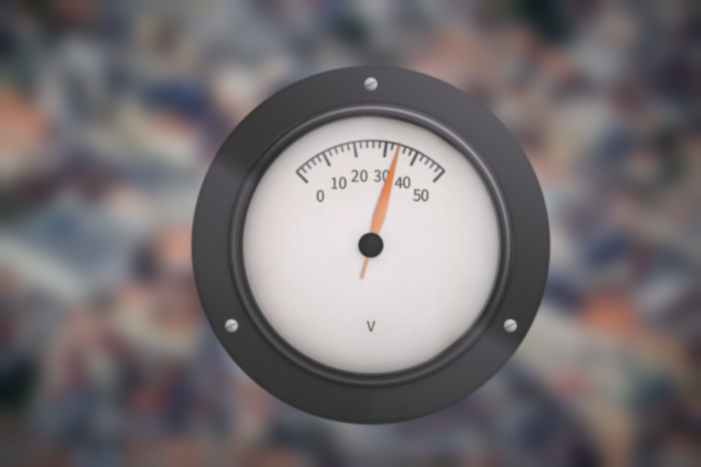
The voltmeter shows 34 V
